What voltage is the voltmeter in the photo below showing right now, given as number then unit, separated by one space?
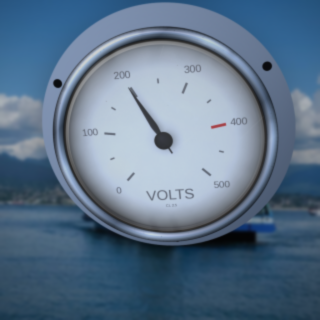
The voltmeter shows 200 V
